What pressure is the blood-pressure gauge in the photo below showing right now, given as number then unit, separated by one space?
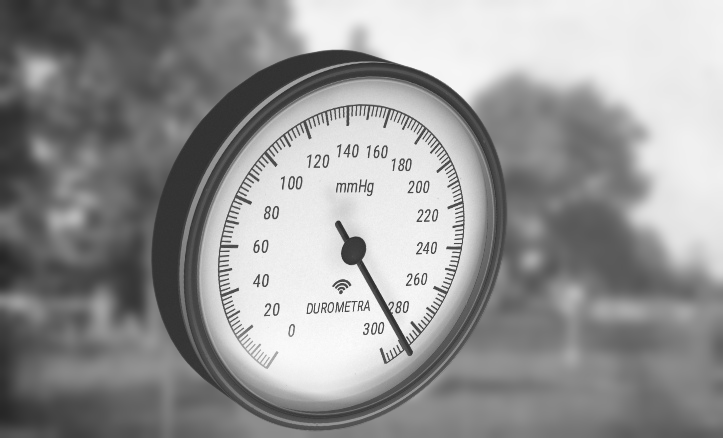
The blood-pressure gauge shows 290 mmHg
